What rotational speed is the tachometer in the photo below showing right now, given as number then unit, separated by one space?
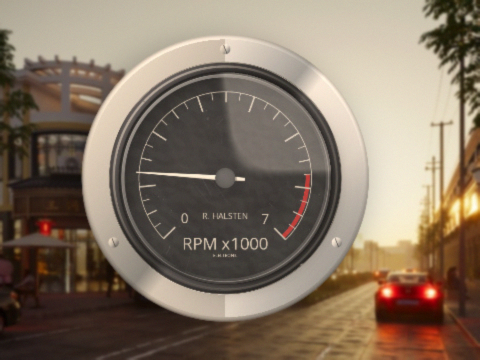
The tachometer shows 1250 rpm
